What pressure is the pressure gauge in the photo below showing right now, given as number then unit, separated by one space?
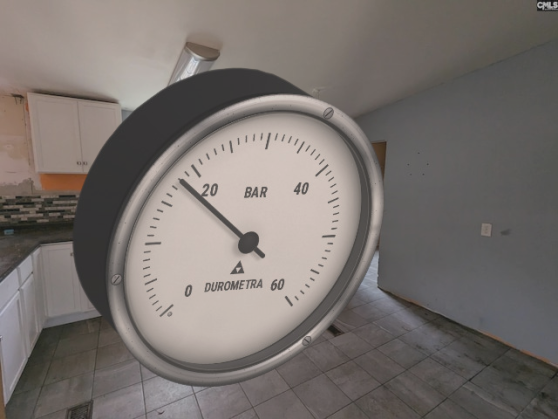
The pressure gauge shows 18 bar
